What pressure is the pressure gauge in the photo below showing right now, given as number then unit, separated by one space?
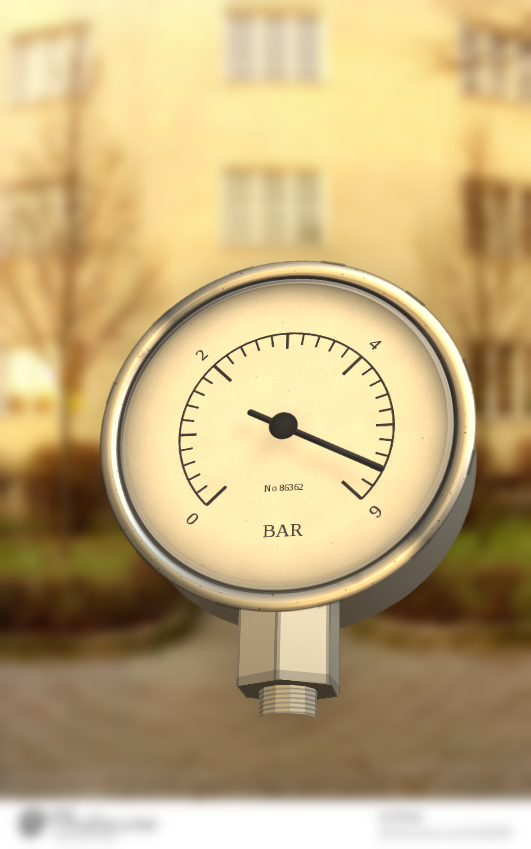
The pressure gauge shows 5.6 bar
